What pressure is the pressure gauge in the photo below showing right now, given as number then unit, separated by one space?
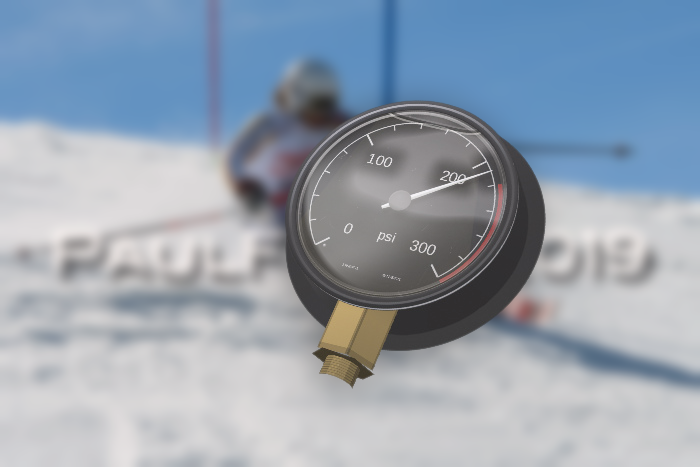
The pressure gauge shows 210 psi
